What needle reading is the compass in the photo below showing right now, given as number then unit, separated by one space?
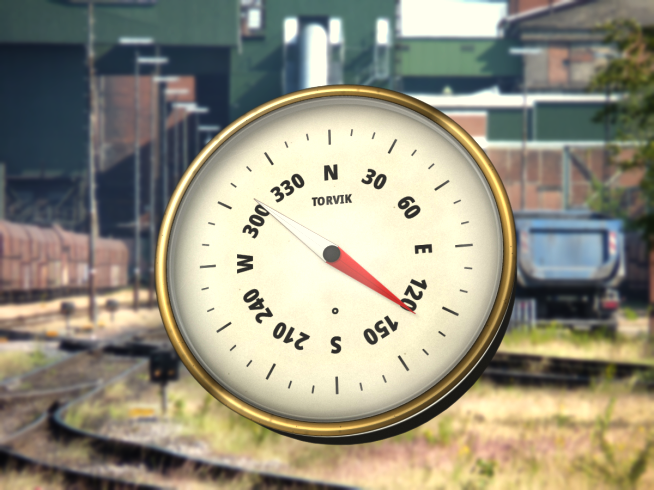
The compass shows 130 °
